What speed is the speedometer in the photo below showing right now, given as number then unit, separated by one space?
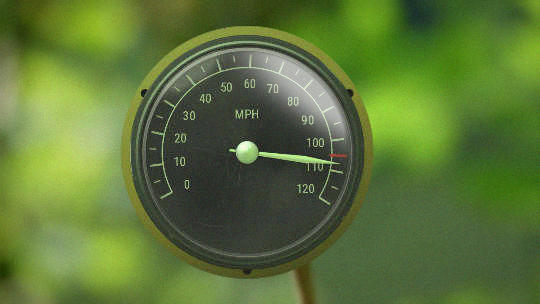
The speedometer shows 107.5 mph
